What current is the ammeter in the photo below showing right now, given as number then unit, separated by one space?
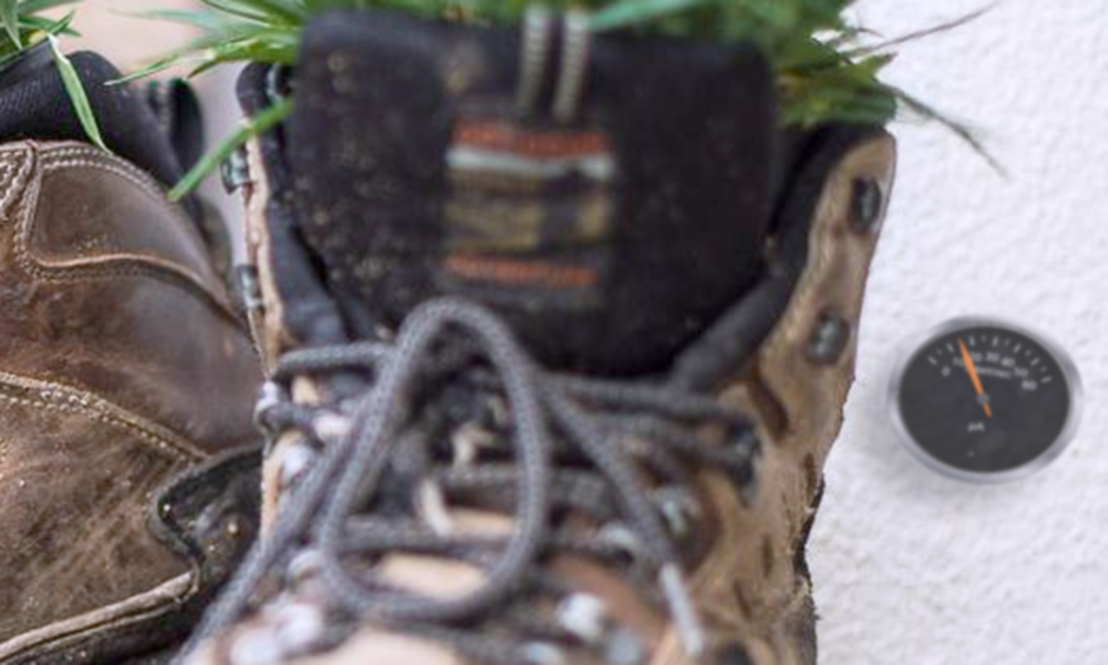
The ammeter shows 15 µA
